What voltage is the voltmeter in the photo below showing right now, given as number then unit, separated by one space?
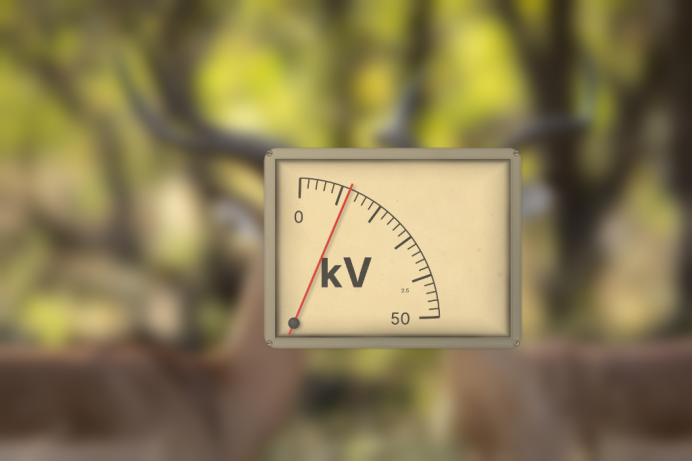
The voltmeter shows 12 kV
